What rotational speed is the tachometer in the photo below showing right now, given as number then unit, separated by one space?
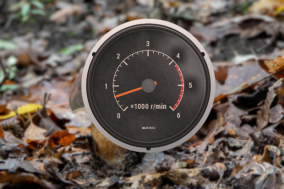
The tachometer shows 600 rpm
